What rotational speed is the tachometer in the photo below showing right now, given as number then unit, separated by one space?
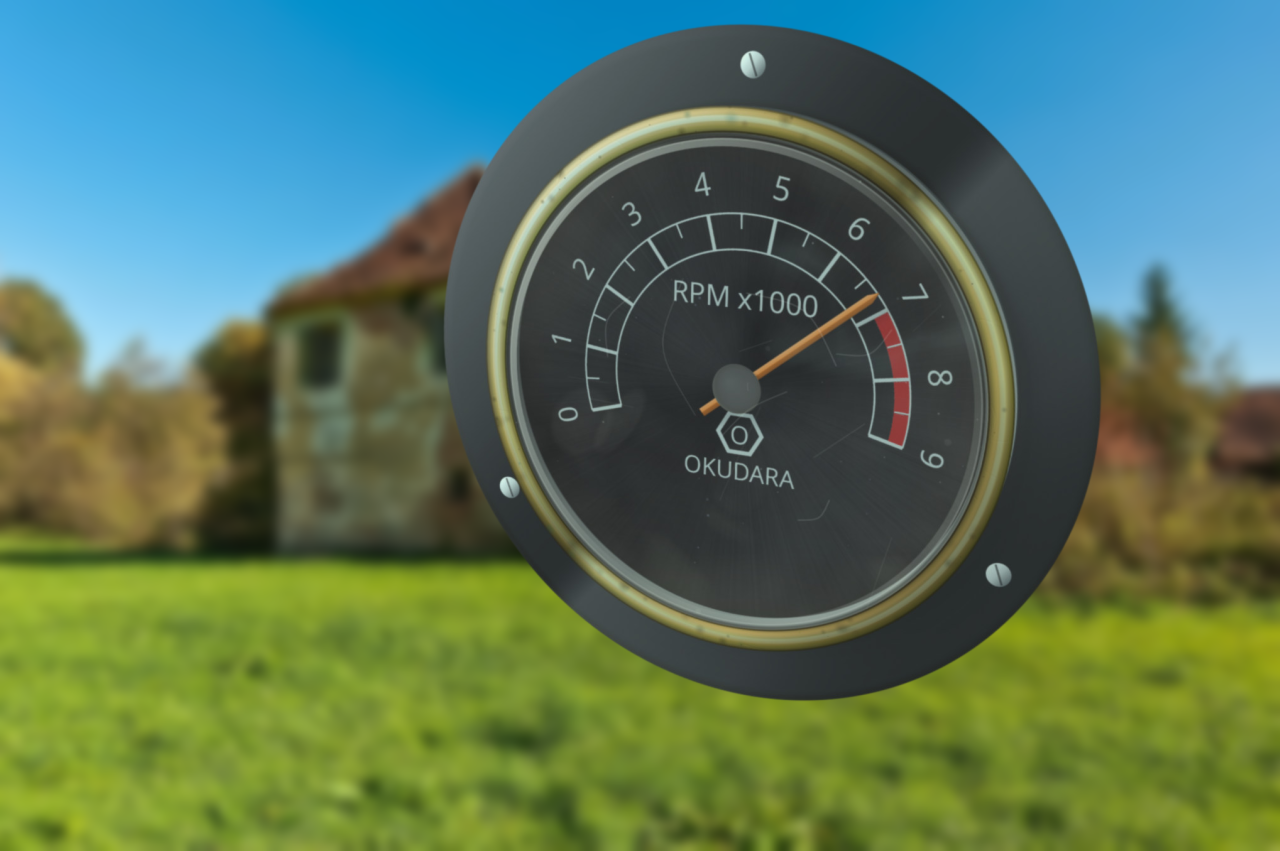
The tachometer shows 6750 rpm
